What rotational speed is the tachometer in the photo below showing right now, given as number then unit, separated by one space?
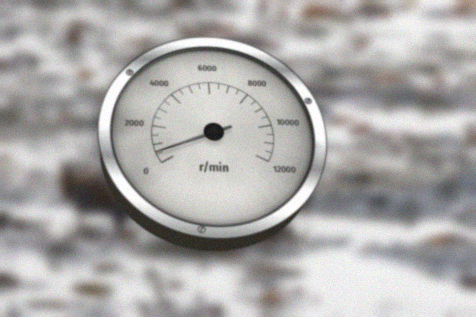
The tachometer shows 500 rpm
